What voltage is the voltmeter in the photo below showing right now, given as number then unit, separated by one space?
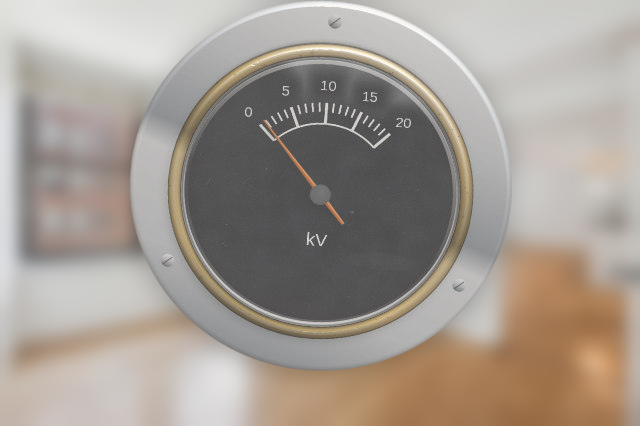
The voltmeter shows 1 kV
